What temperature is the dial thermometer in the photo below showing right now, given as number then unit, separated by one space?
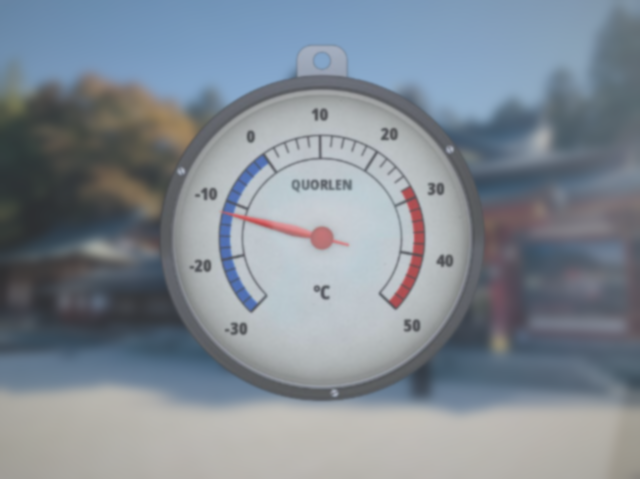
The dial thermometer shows -12 °C
